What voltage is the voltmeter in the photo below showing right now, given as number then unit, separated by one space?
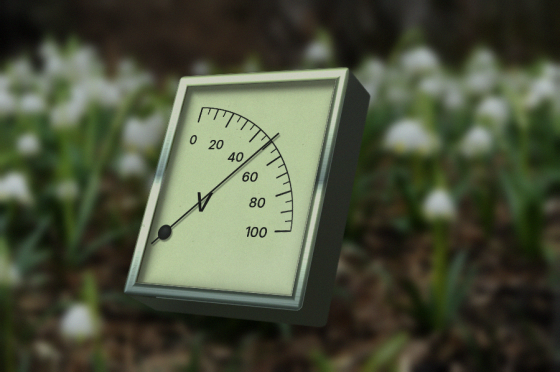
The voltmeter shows 50 V
